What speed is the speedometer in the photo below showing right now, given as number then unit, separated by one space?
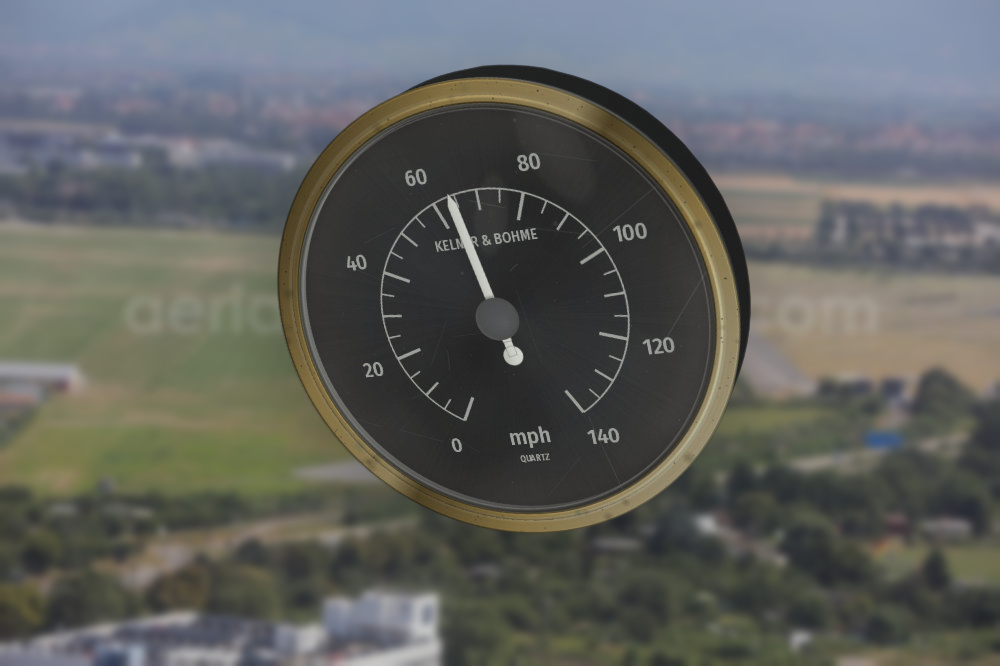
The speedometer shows 65 mph
